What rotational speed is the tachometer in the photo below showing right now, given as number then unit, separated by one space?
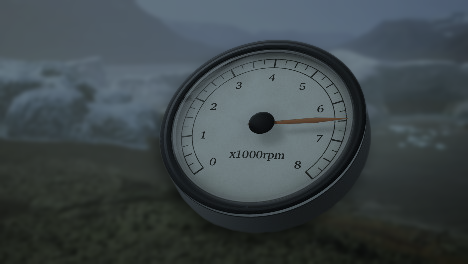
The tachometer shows 6500 rpm
